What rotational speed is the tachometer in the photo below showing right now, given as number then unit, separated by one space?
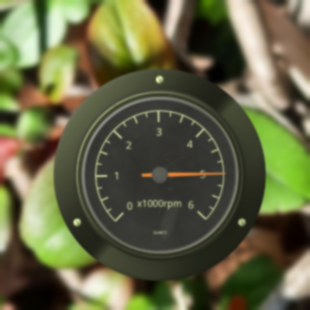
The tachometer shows 5000 rpm
